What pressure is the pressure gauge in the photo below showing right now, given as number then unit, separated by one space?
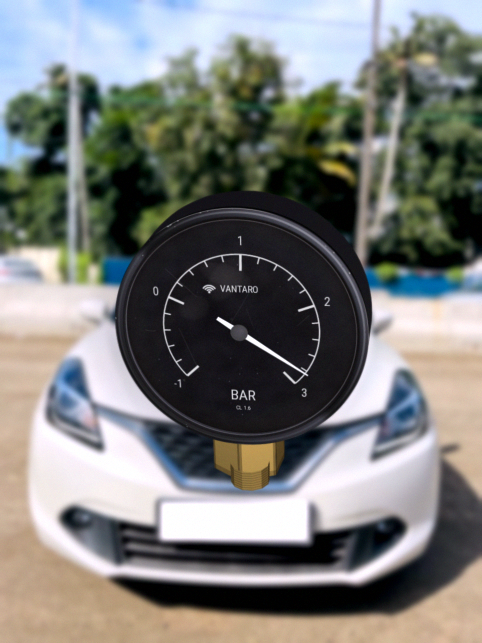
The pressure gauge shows 2.8 bar
